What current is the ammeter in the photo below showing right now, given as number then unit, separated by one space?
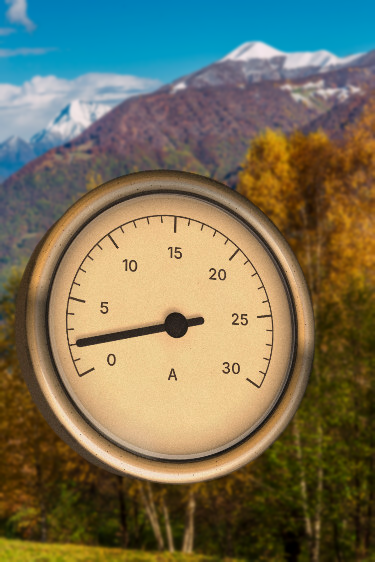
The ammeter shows 2 A
